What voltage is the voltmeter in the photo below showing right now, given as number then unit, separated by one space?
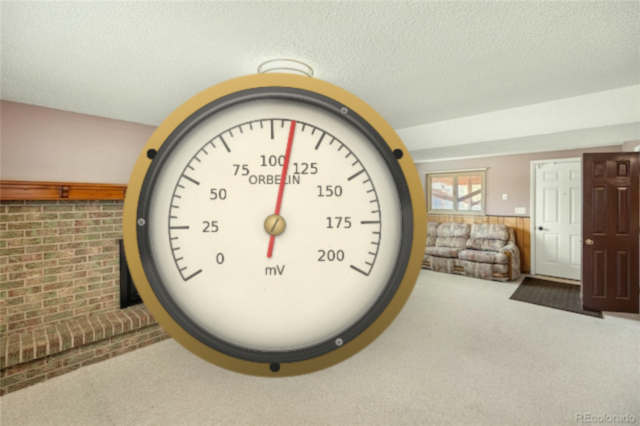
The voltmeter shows 110 mV
